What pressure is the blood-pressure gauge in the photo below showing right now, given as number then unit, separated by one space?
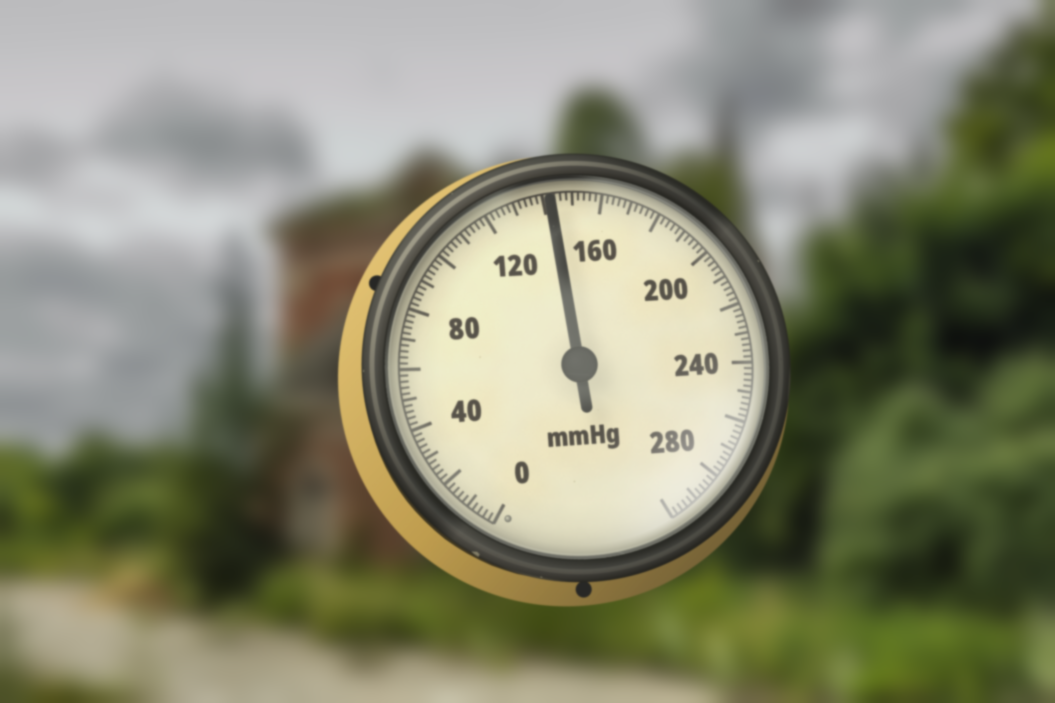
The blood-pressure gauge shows 142 mmHg
